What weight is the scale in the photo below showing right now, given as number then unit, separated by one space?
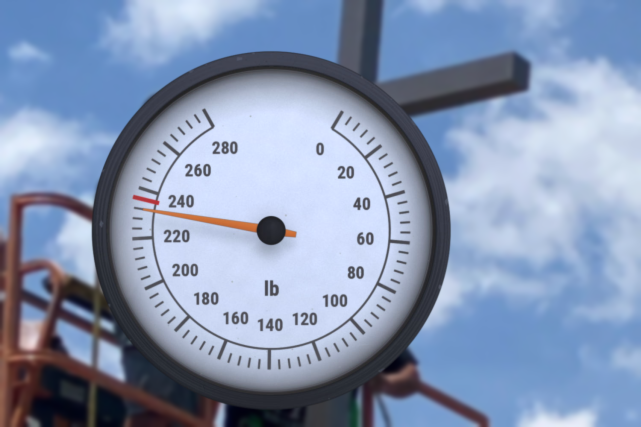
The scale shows 232 lb
